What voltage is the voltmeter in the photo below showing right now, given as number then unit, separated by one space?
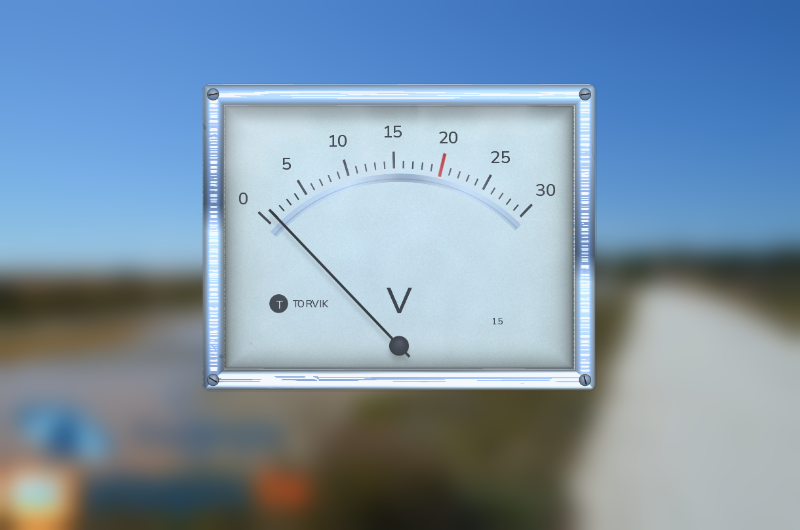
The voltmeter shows 1 V
